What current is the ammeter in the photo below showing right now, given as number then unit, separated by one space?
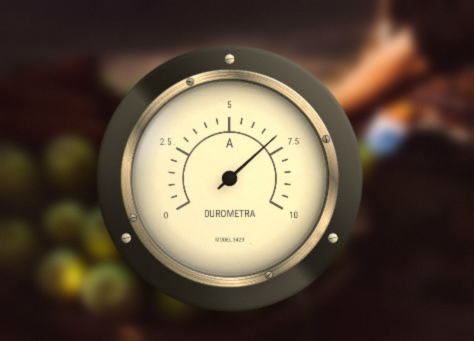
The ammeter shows 7 A
